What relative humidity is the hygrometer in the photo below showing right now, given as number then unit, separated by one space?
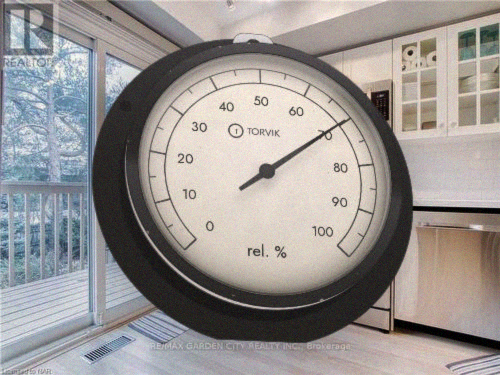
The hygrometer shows 70 %
